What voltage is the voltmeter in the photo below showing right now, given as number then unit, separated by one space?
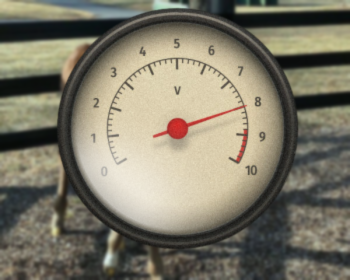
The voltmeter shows 8 V
